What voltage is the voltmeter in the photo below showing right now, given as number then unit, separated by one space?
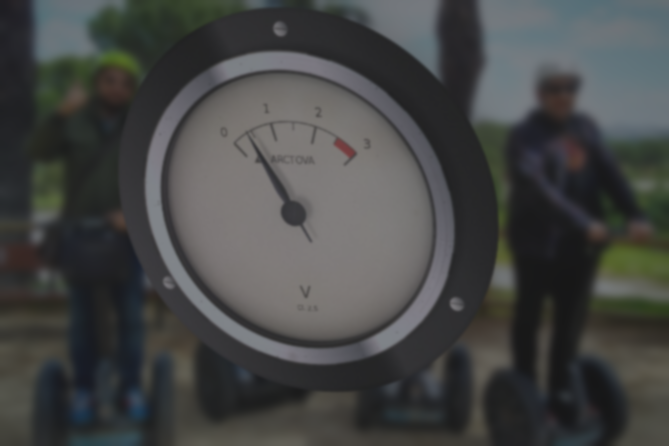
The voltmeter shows 0.5 V
